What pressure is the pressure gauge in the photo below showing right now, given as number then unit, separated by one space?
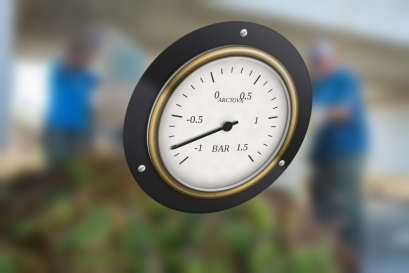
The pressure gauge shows -0.8 bar
